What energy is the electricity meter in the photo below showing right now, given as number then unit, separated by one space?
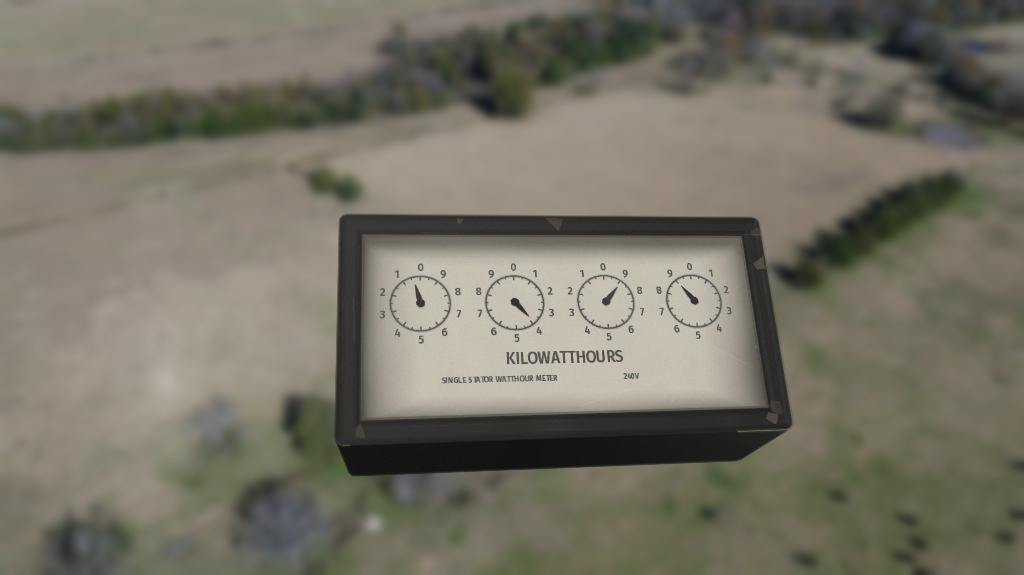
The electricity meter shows 389 kWh
